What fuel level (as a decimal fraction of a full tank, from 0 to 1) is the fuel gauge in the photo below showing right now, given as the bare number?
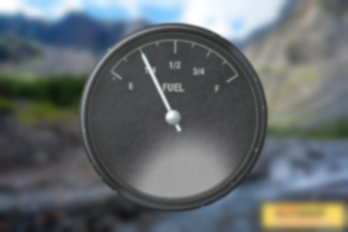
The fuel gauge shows 0.25
